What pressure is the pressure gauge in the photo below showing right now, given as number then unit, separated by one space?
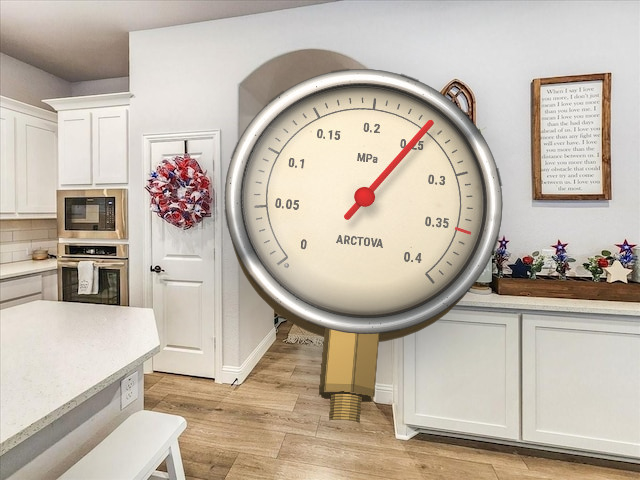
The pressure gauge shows 0.25 MPa
